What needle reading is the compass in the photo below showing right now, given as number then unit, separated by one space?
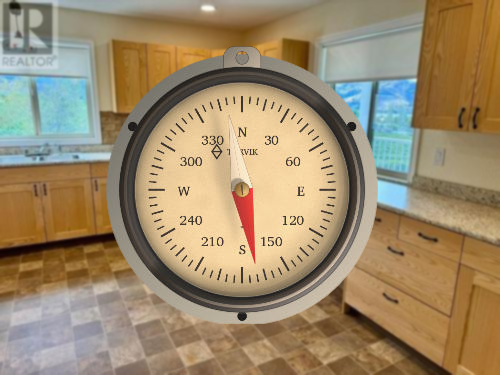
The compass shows 170 °
